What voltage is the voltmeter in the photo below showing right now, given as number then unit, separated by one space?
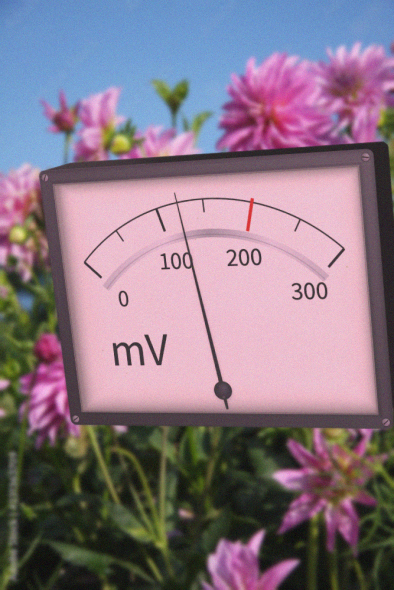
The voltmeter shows 125 mV
